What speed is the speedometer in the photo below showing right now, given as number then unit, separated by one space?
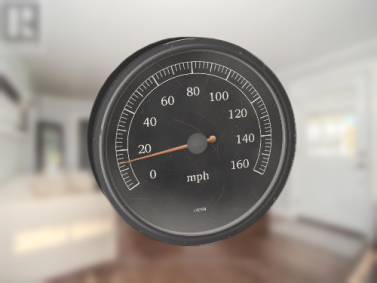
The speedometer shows 14 mph
